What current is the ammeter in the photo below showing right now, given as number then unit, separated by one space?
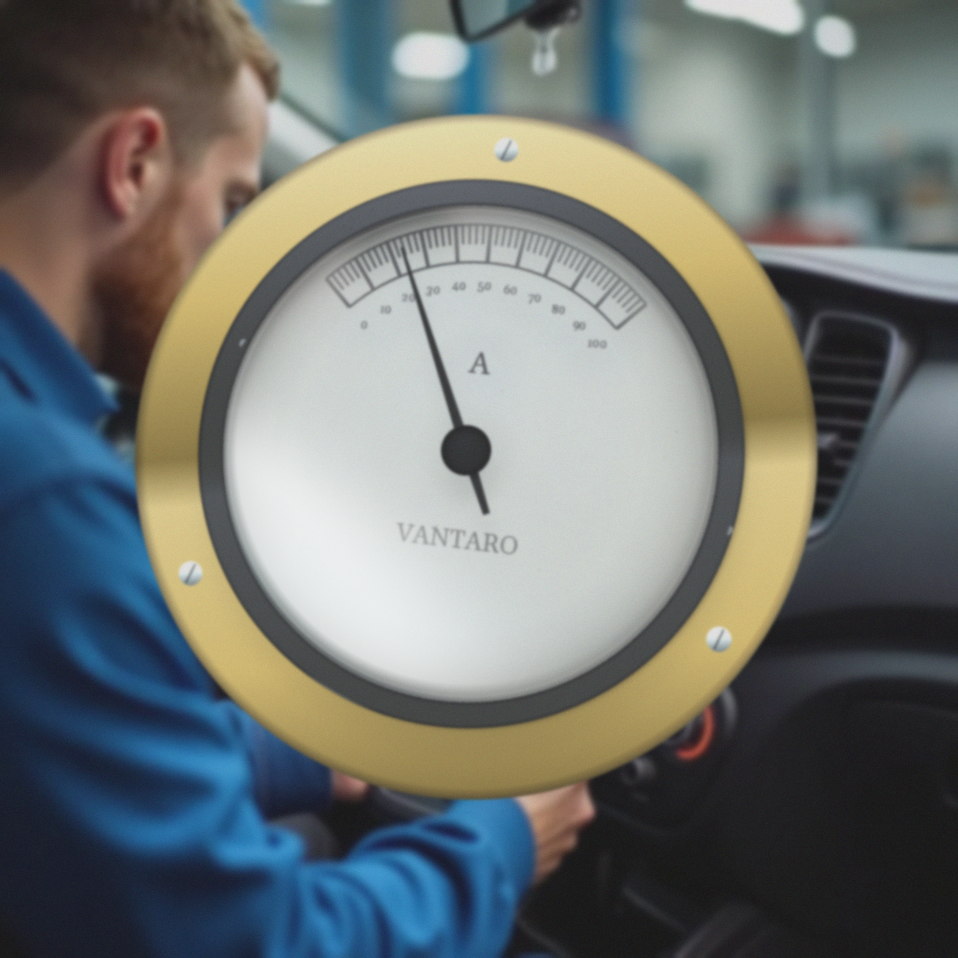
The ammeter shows 24 A
